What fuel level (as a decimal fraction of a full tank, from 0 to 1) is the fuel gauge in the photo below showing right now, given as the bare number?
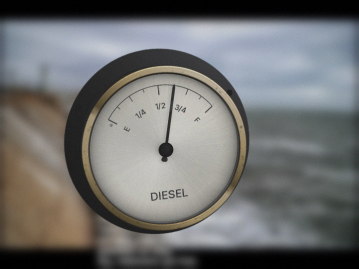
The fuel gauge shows 0.625
